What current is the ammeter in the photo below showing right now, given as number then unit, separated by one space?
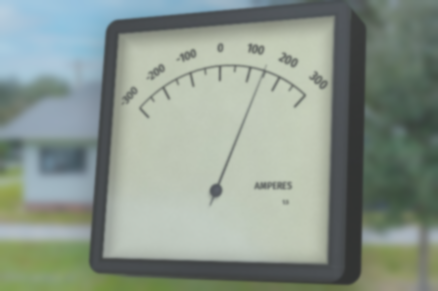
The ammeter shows 150 A
